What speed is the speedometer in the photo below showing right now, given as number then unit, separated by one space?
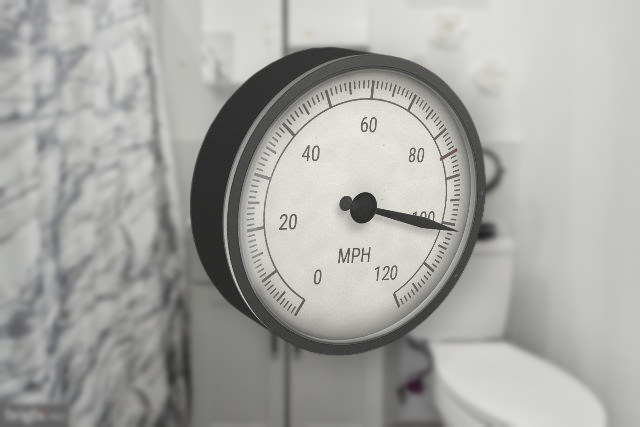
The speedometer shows 101 mph
